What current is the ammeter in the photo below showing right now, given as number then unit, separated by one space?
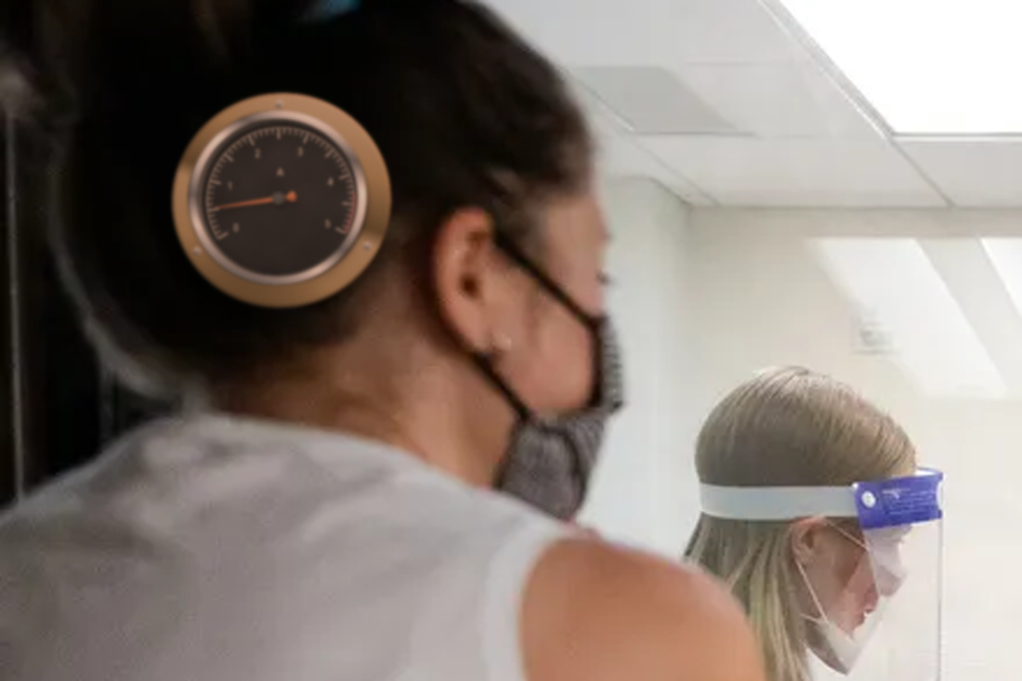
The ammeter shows 0.5 A
